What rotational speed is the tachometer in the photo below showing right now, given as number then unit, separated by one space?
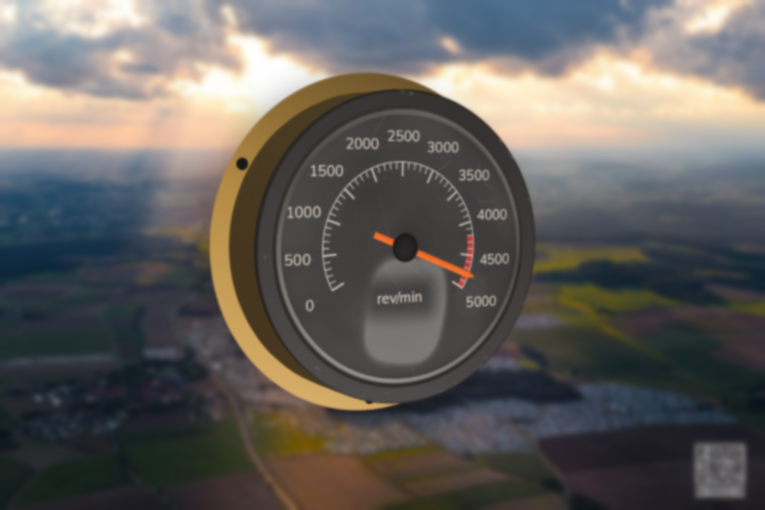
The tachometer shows 4800 rpm
